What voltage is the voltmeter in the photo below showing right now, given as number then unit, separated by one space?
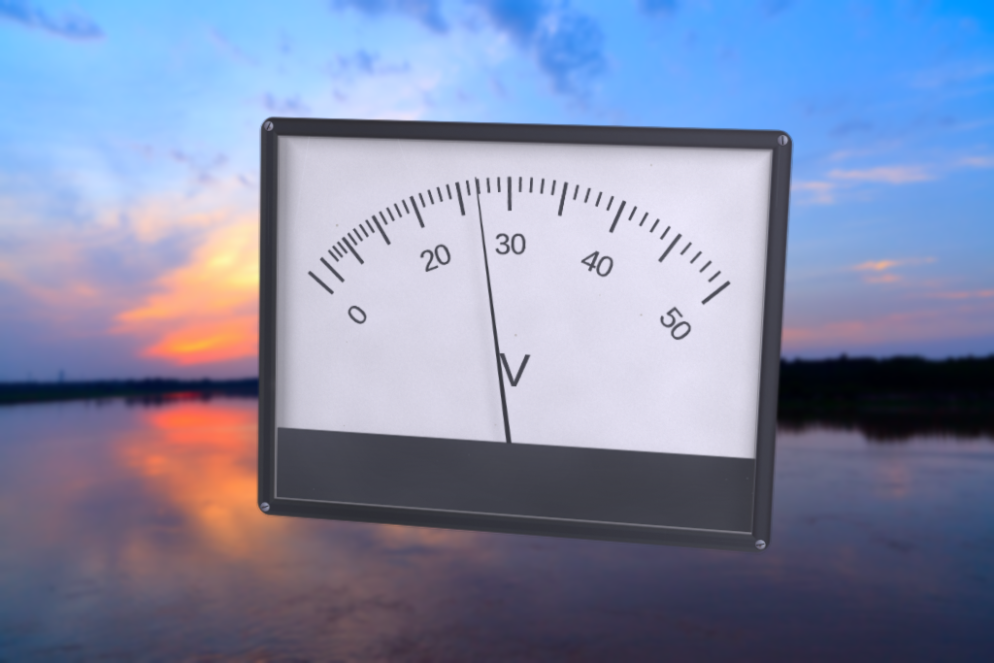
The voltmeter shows 27 V
